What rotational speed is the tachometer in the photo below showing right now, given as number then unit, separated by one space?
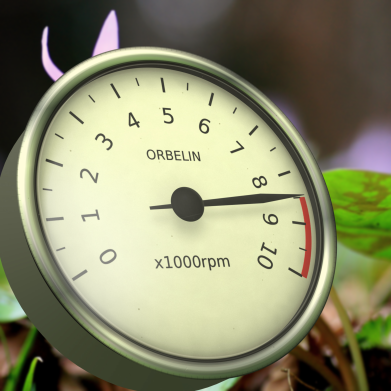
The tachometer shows 8500 rpm
